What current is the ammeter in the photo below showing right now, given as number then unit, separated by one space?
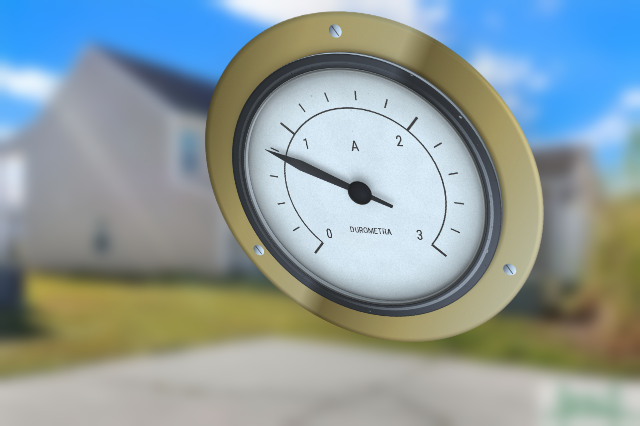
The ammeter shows 0.8 A
